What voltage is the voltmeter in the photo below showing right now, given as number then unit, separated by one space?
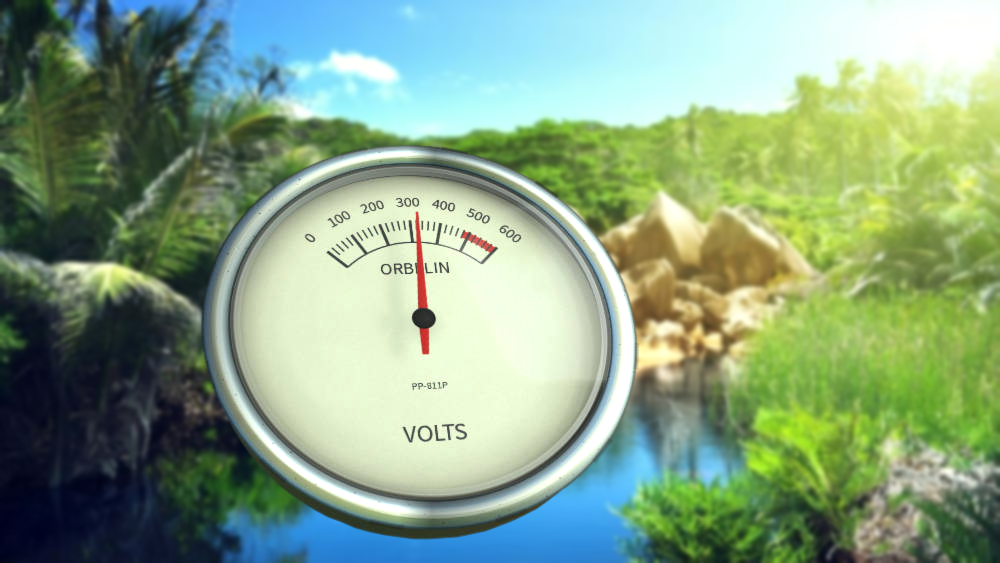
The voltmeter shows 320 V
